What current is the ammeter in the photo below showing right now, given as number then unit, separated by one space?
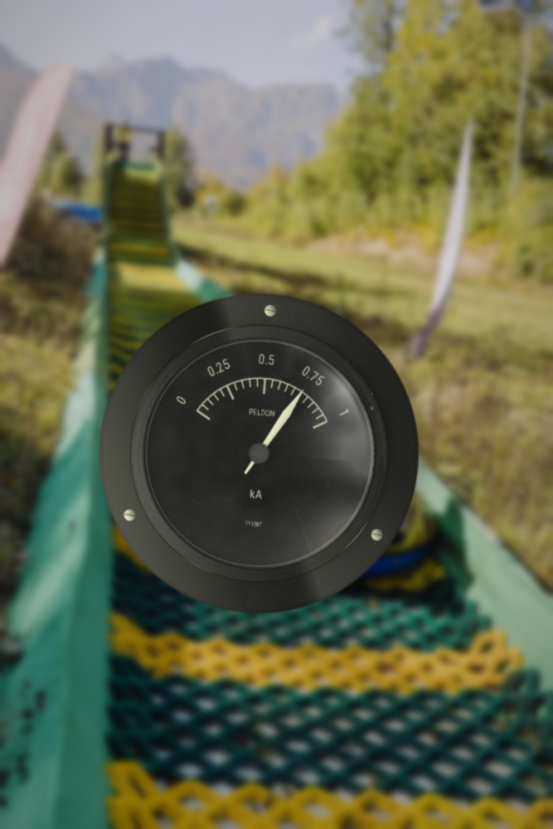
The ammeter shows 0.75 kA
